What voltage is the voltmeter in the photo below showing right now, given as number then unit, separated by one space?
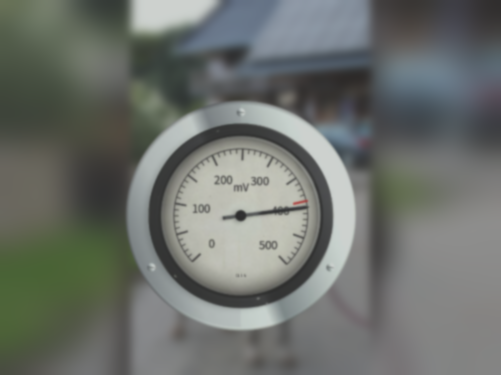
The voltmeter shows 400 mV
